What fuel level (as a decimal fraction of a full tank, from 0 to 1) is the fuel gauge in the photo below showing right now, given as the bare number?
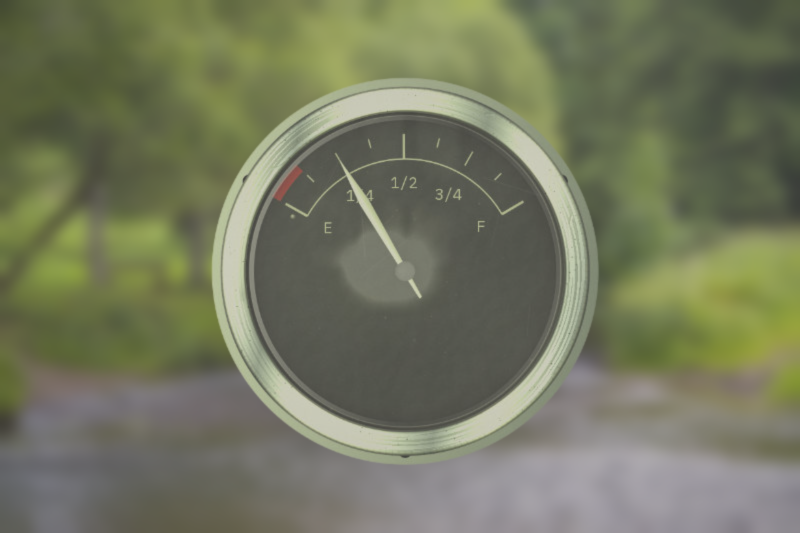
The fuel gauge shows 0.25
